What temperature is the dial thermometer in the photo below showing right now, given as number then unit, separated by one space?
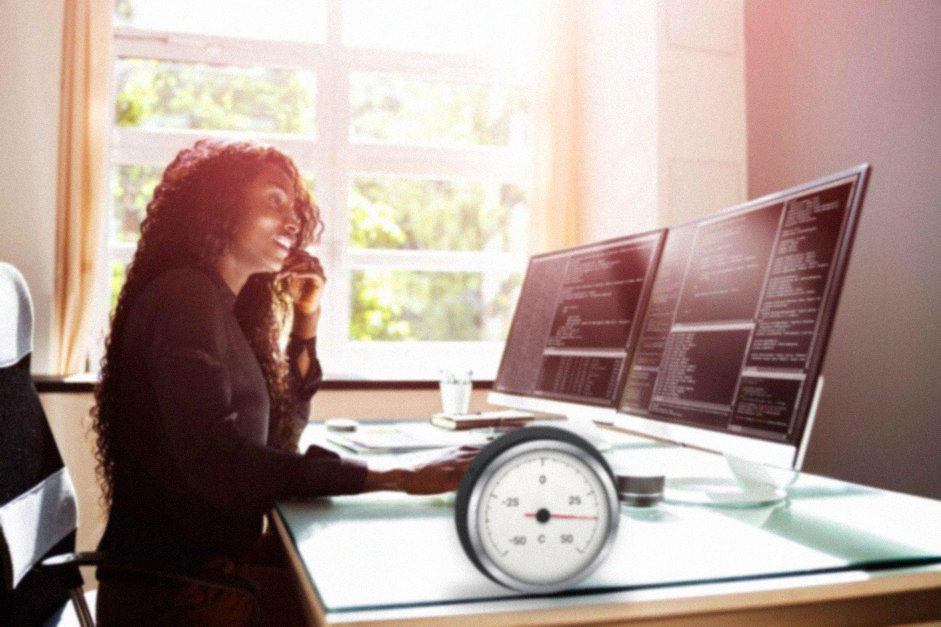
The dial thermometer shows 35 °C
